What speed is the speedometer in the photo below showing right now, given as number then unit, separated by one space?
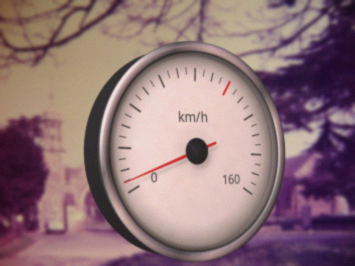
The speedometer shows 5 km/h
